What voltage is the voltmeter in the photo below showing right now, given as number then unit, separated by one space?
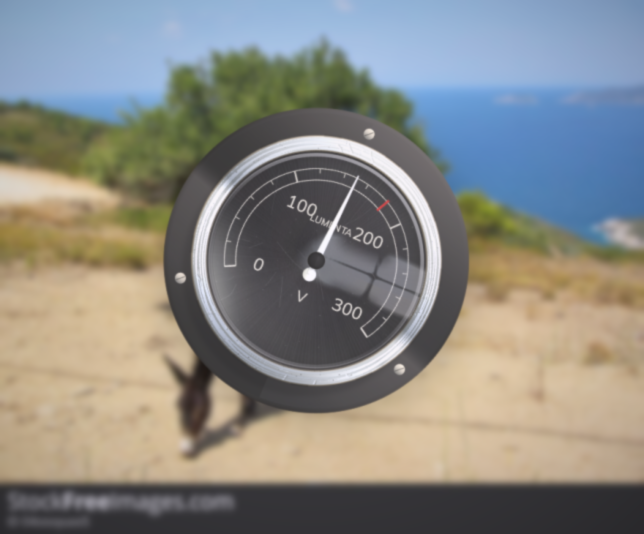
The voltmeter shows 150 V
